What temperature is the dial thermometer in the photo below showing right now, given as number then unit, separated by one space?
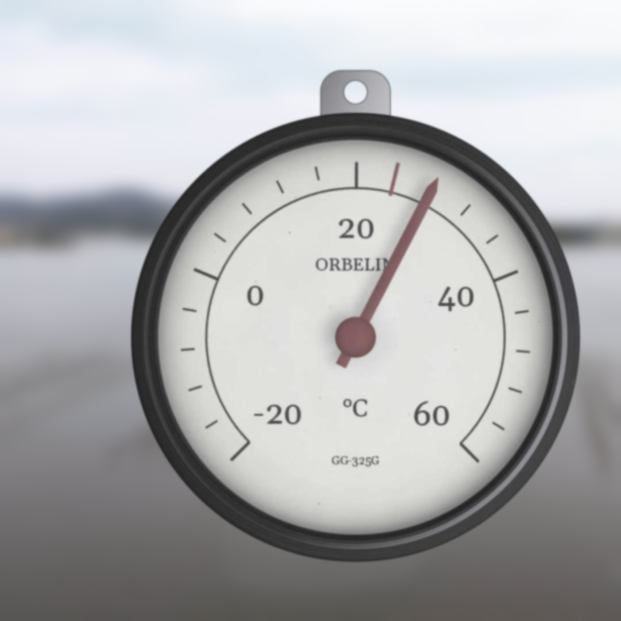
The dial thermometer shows 28 °C
